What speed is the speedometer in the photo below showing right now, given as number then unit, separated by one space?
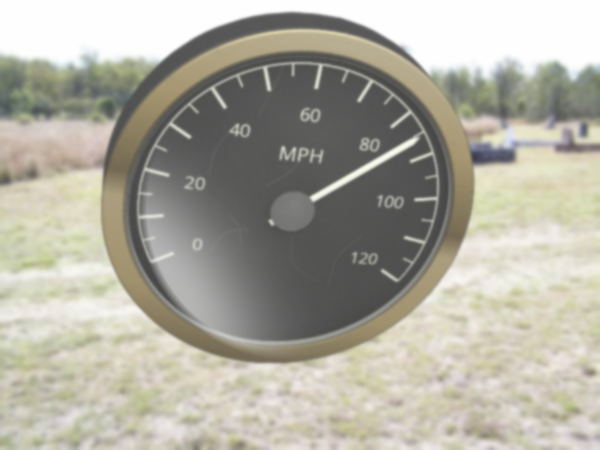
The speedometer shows 85 mph
